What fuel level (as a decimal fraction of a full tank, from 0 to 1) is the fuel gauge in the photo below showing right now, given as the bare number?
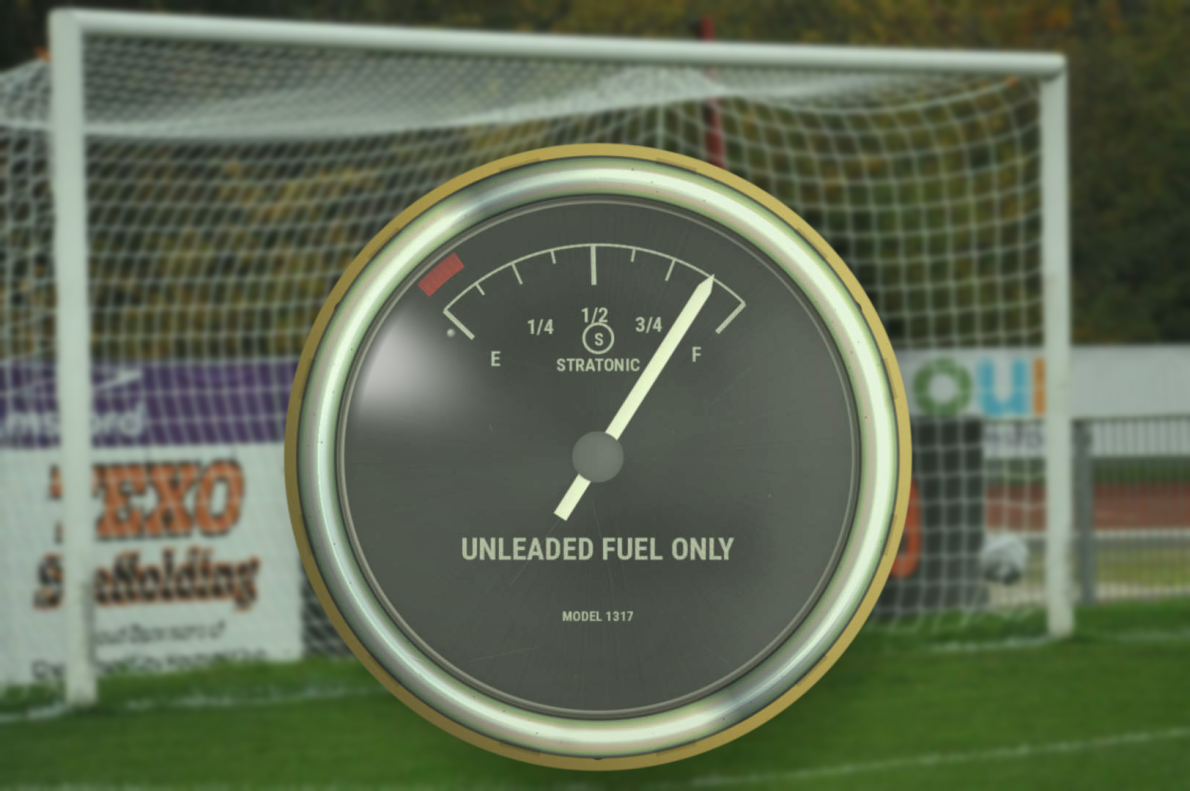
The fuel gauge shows 0.875
